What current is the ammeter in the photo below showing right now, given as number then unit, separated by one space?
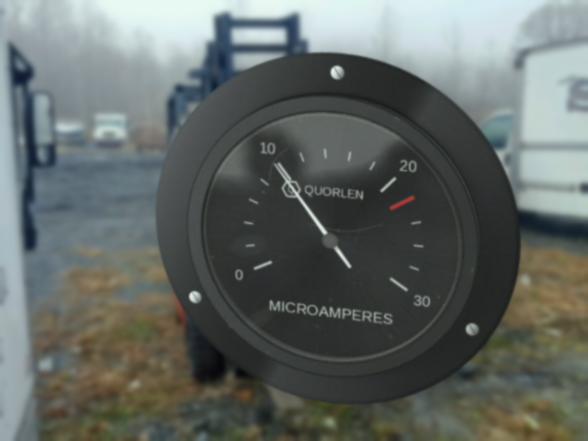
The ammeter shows 10 µA
